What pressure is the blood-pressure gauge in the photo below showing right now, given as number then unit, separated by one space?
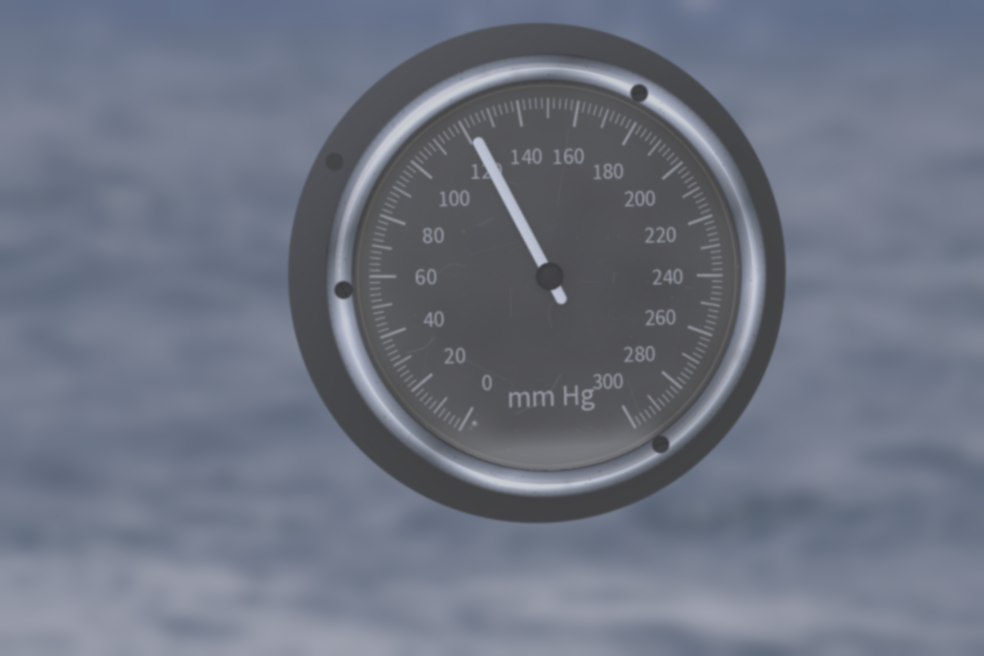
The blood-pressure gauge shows 122 mmHg
